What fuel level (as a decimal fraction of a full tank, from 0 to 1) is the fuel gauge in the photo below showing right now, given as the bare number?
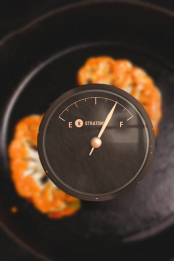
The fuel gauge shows 0.75
